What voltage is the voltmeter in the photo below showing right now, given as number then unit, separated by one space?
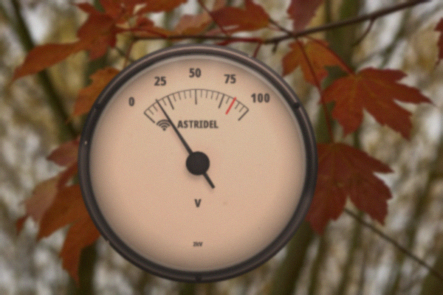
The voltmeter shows 15 V
